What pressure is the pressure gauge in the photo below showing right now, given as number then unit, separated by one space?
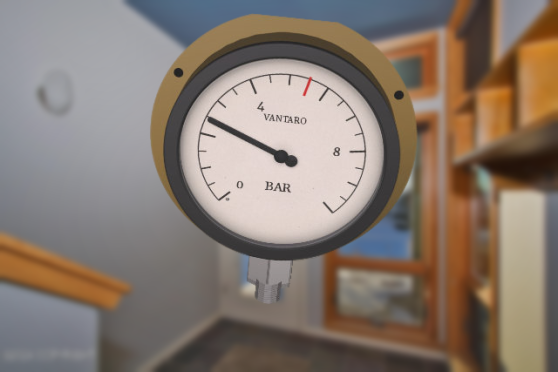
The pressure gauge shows 2.5 bar
